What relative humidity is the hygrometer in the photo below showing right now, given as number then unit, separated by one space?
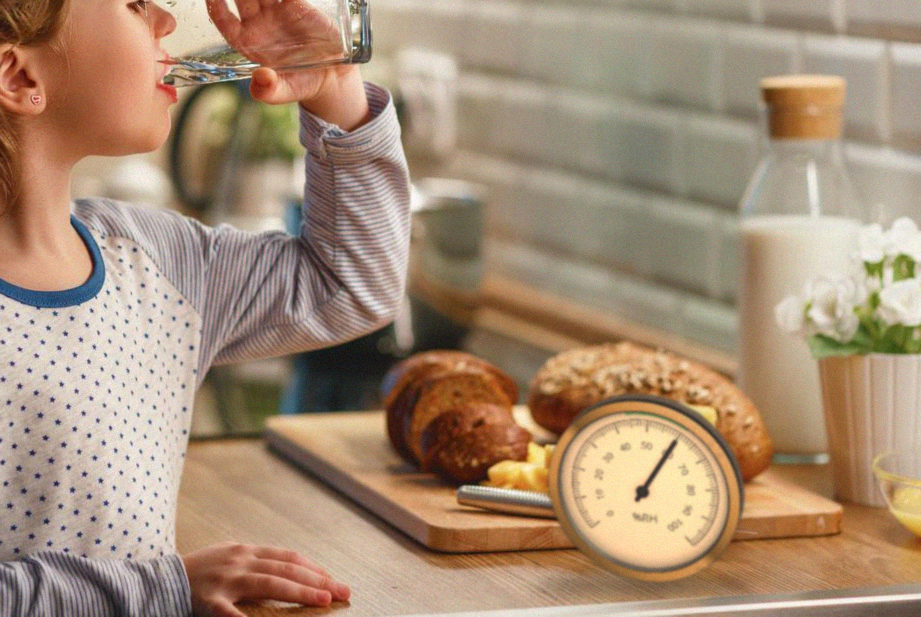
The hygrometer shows 60 %
